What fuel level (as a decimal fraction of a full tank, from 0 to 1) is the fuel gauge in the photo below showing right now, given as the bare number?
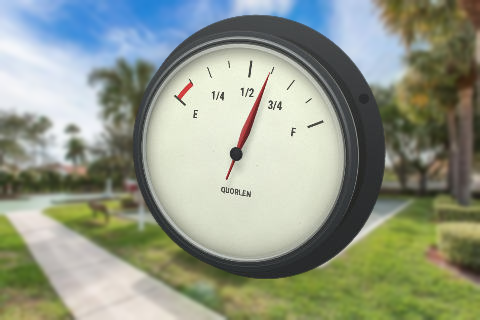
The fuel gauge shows 0.625
